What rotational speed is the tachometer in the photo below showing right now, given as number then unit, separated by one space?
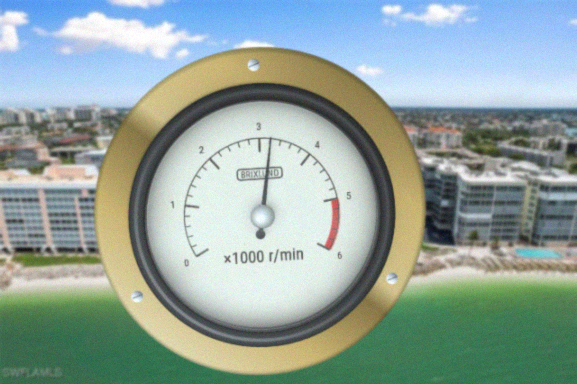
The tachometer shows 3200 rpm
